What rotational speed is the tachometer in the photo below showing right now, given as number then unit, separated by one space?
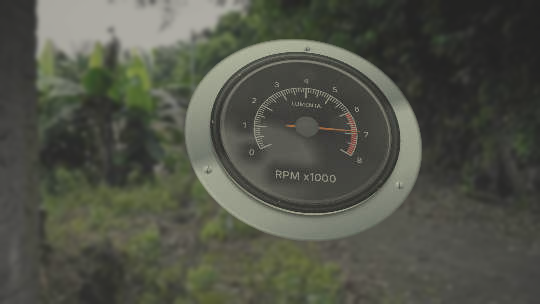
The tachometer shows 7000 rpm
